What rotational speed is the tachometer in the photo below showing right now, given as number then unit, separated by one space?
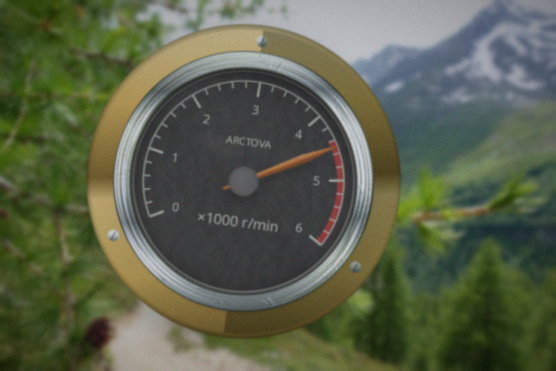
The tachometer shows 4500 rpm
